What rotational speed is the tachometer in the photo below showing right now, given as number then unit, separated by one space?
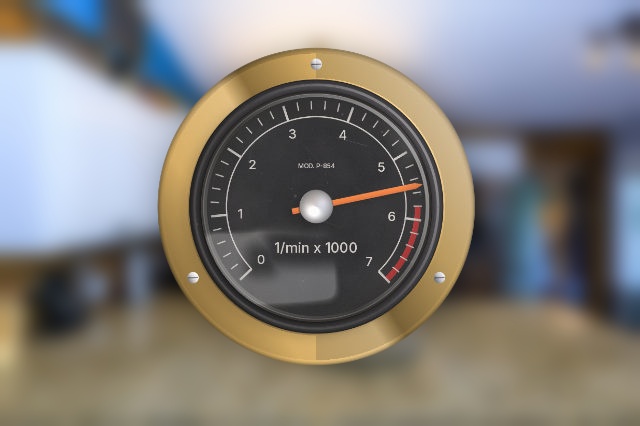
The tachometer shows 5500 rpm
